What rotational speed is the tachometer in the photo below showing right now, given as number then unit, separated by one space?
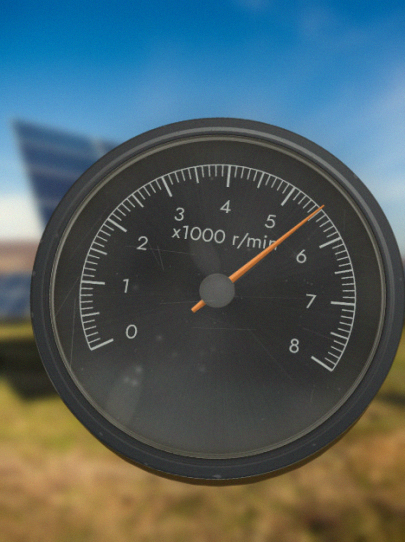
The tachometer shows 5500 rpm
